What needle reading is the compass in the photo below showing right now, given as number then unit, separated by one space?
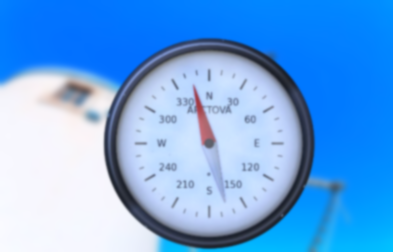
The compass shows 345 °
